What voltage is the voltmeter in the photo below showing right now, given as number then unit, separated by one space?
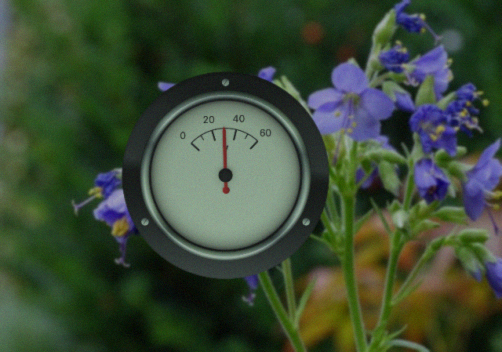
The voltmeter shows 30 V
